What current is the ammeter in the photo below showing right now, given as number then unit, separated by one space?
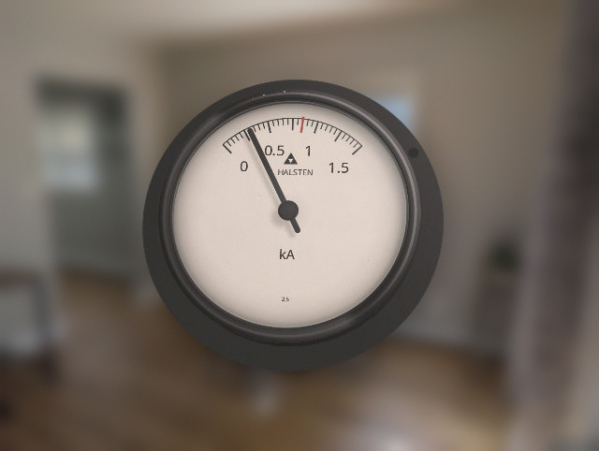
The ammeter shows 0.3 kA
